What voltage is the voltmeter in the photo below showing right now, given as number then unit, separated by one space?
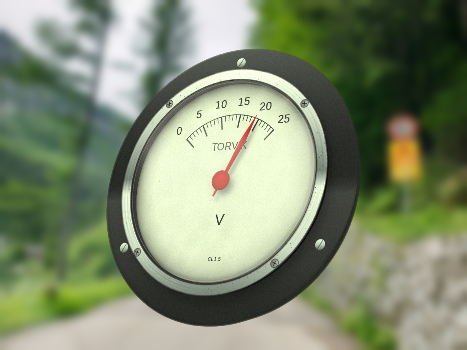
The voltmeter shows 20 V
